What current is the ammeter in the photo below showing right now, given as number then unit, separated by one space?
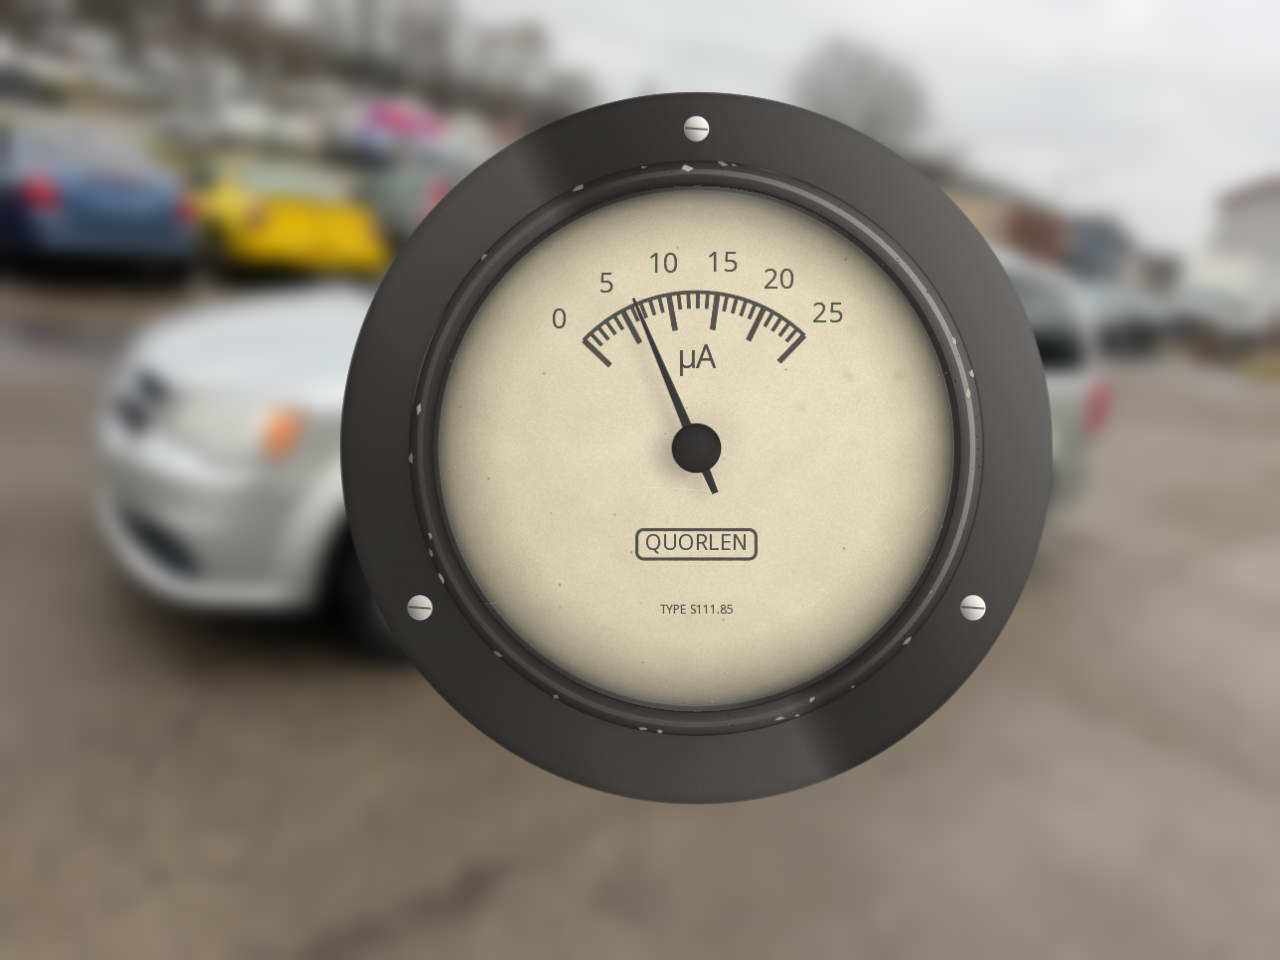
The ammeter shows 6.5 µA
